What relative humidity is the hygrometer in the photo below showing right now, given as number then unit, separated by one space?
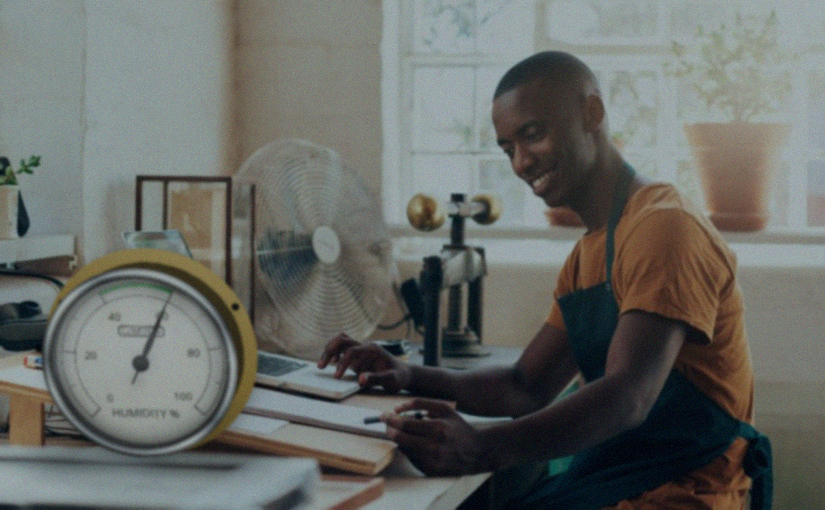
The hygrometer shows 60 %
